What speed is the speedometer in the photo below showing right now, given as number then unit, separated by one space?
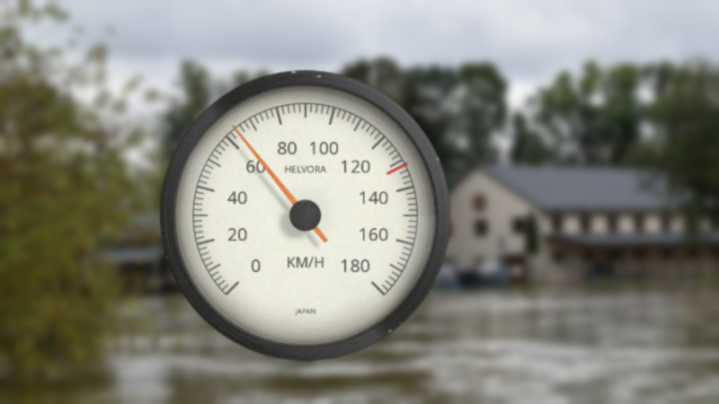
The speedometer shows 64 km/h
